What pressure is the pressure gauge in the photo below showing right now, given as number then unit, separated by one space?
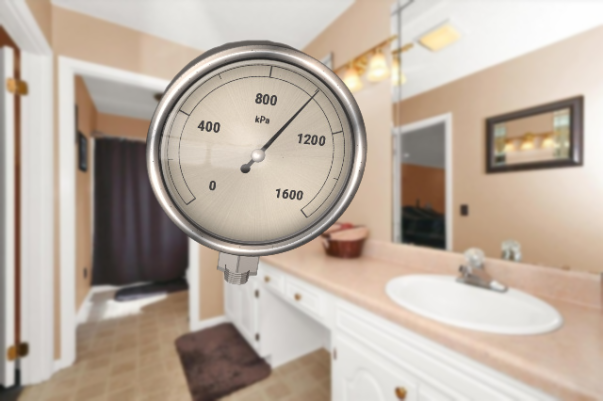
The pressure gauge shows 1000 kPa
